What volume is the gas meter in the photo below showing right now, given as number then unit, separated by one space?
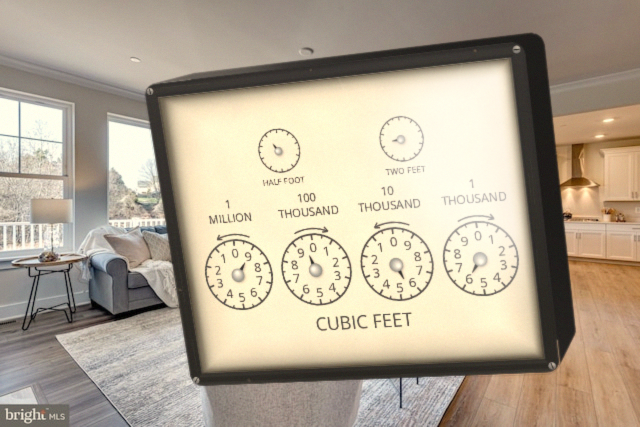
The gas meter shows 895600 ft³
